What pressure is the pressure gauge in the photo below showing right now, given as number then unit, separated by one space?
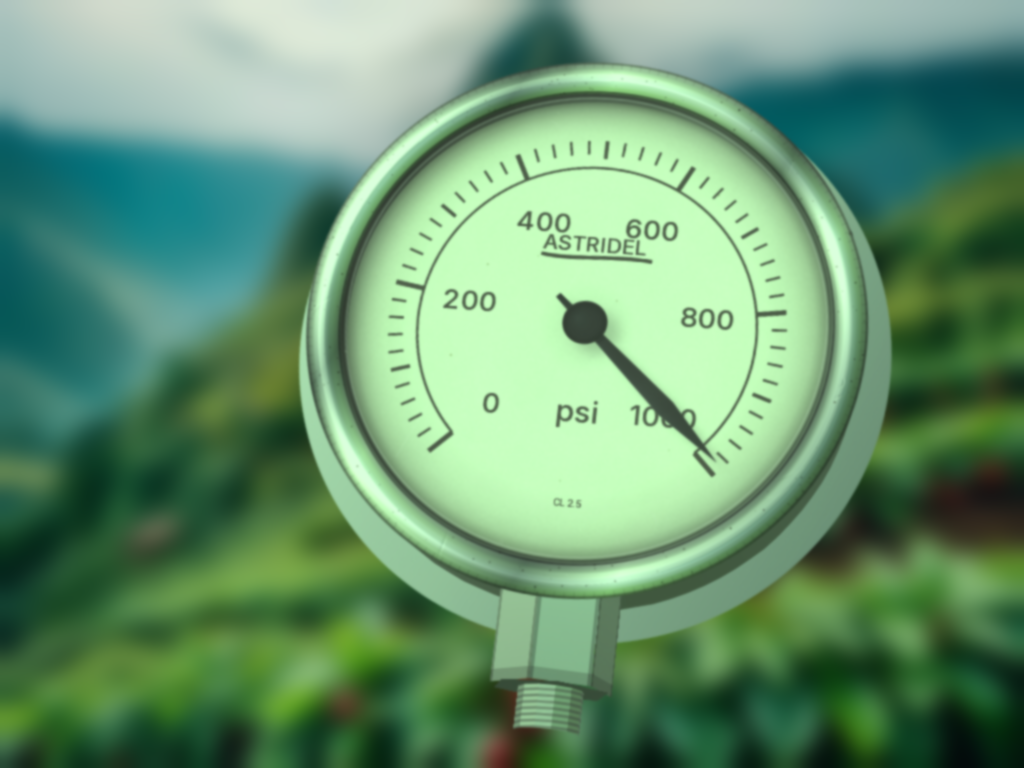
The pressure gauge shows 990 psi
